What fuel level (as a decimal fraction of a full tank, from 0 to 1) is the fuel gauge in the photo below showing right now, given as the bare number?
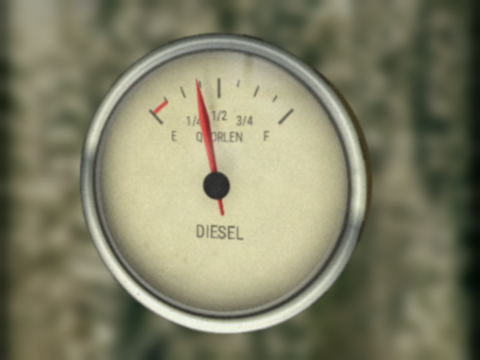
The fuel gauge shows 0.375
